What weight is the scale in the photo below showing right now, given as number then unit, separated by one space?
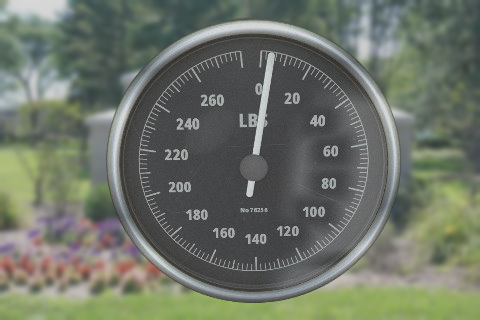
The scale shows 4 lb
